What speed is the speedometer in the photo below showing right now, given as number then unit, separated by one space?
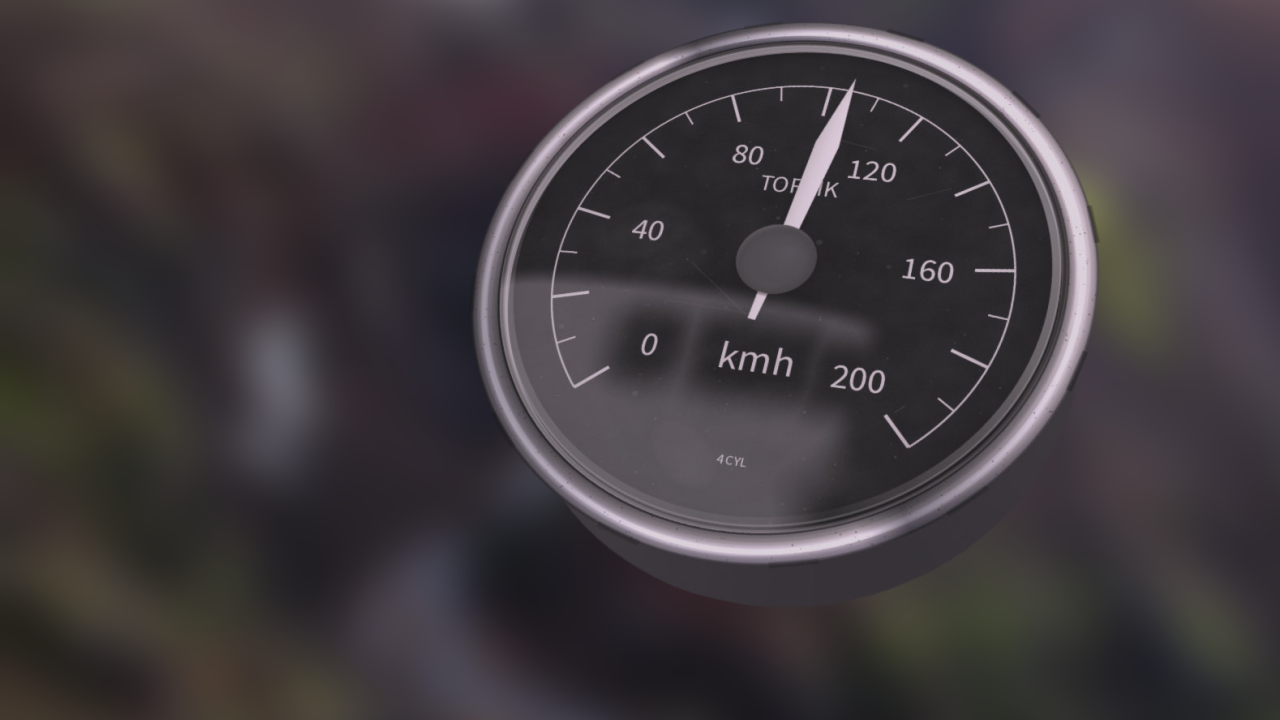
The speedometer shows 105 km/h
